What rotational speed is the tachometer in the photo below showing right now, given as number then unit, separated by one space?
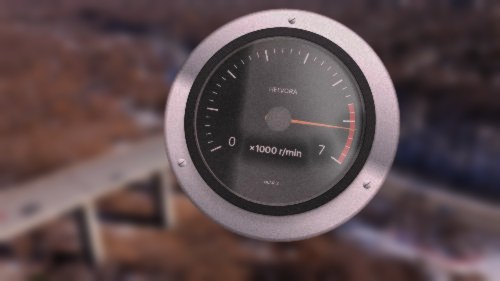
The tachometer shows 6200 rpm
